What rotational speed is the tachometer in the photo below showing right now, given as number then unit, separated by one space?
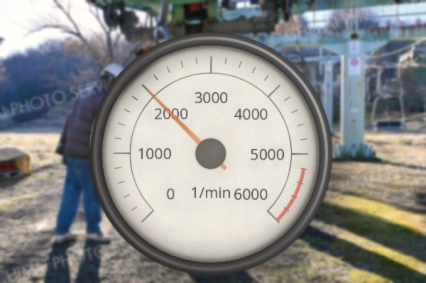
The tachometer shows 2000 rpm
